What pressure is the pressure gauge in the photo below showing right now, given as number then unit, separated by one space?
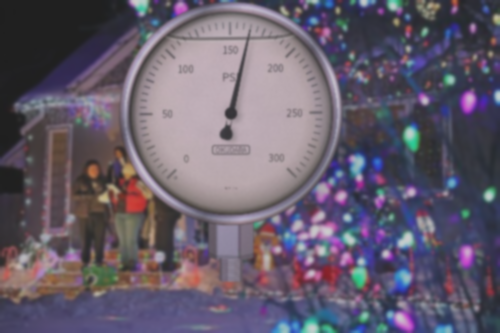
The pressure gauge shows 165 psi
